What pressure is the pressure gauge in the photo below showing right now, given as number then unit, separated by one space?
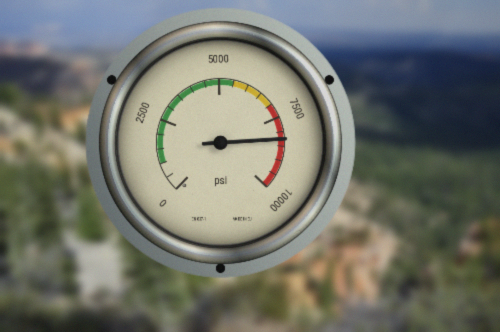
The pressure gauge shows 8250 psi
